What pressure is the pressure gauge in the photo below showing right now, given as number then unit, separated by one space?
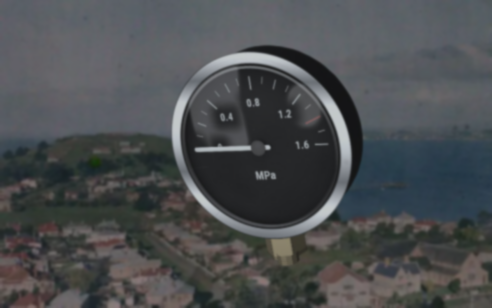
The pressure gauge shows 0 MPa
